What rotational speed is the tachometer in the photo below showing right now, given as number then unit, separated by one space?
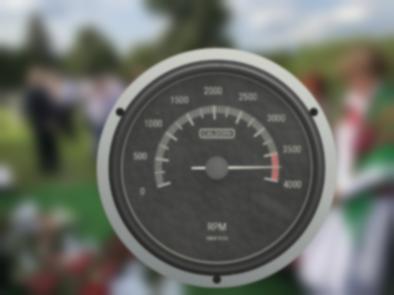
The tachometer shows 3750 rpm
